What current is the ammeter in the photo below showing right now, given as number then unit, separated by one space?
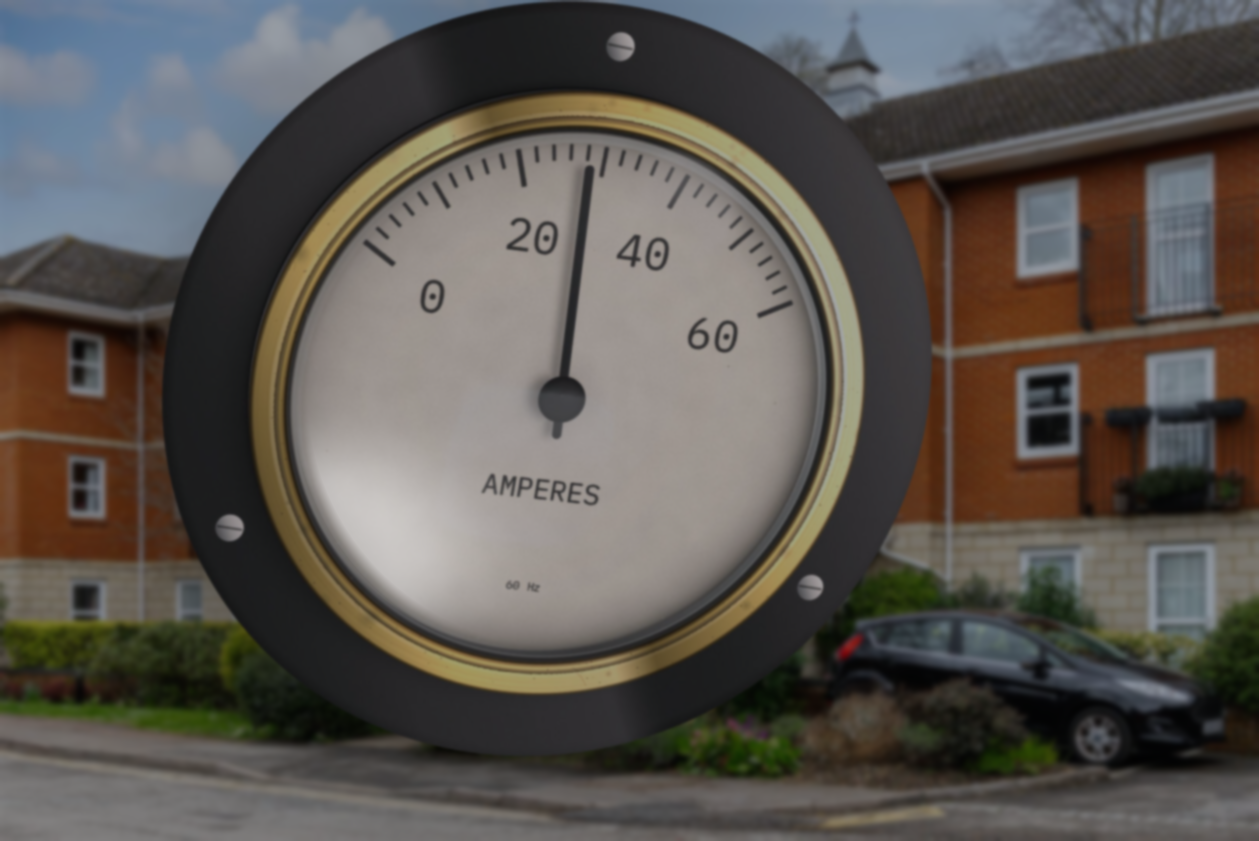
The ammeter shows 28 A
